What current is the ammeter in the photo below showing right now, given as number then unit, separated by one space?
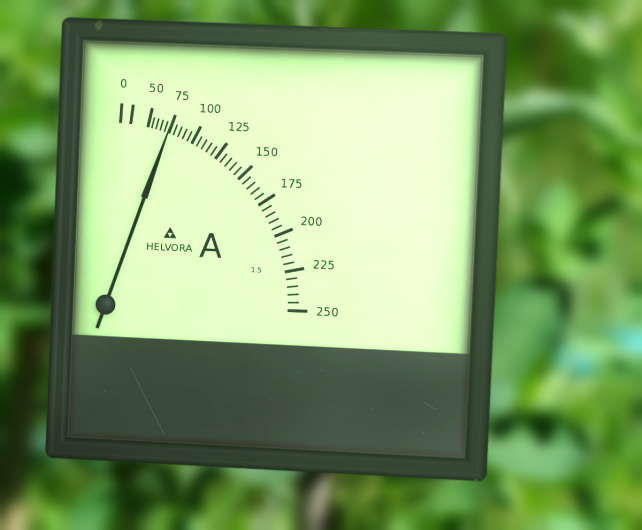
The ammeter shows 75 A
